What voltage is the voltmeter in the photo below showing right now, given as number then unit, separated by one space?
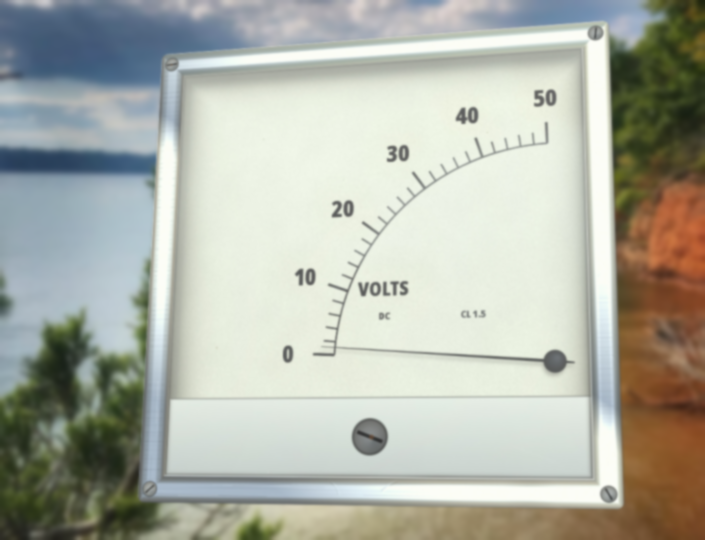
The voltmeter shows 1 V
